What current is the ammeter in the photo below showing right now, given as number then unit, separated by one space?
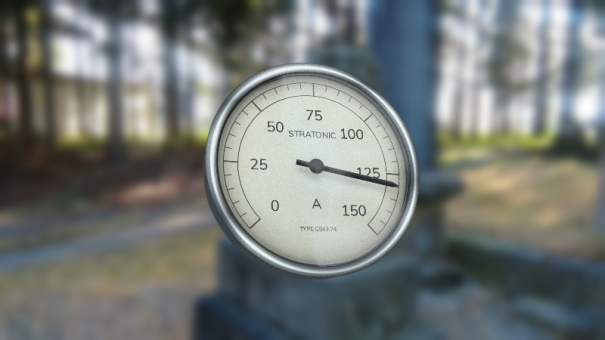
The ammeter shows 130 A
